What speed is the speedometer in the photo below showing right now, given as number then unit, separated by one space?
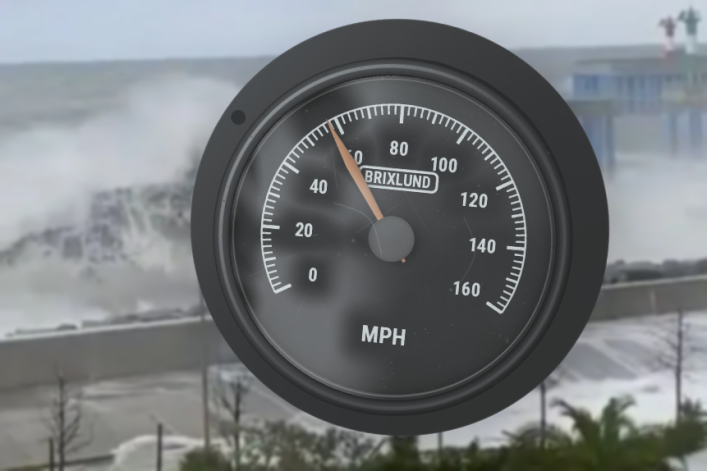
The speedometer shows 58 mph
